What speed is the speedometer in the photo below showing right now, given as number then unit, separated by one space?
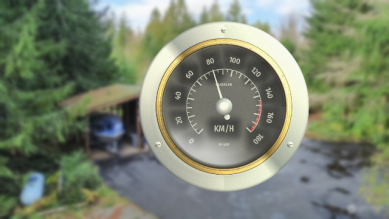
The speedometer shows 80 km/h
